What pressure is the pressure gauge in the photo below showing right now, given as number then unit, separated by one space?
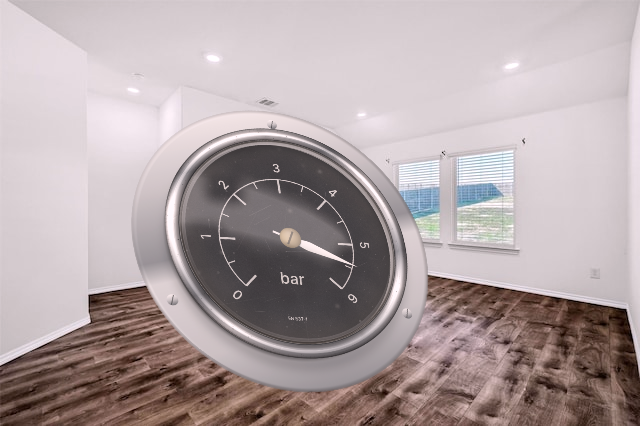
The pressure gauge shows 5.5 bar
